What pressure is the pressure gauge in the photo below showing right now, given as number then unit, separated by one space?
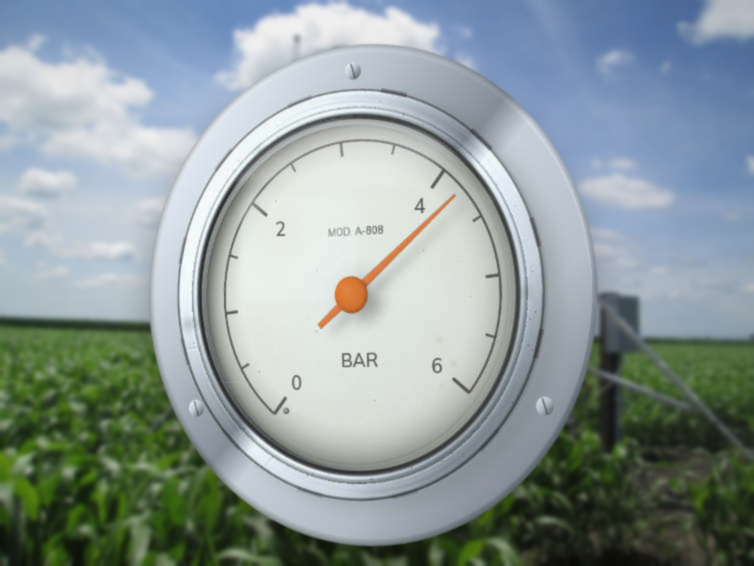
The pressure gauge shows 4.25 bar
